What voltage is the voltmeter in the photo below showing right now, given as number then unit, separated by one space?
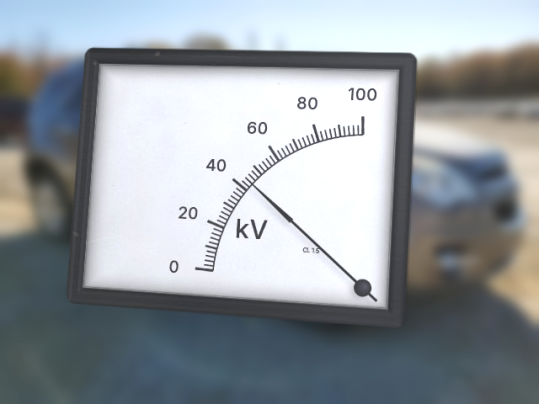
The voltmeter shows 44 kV
